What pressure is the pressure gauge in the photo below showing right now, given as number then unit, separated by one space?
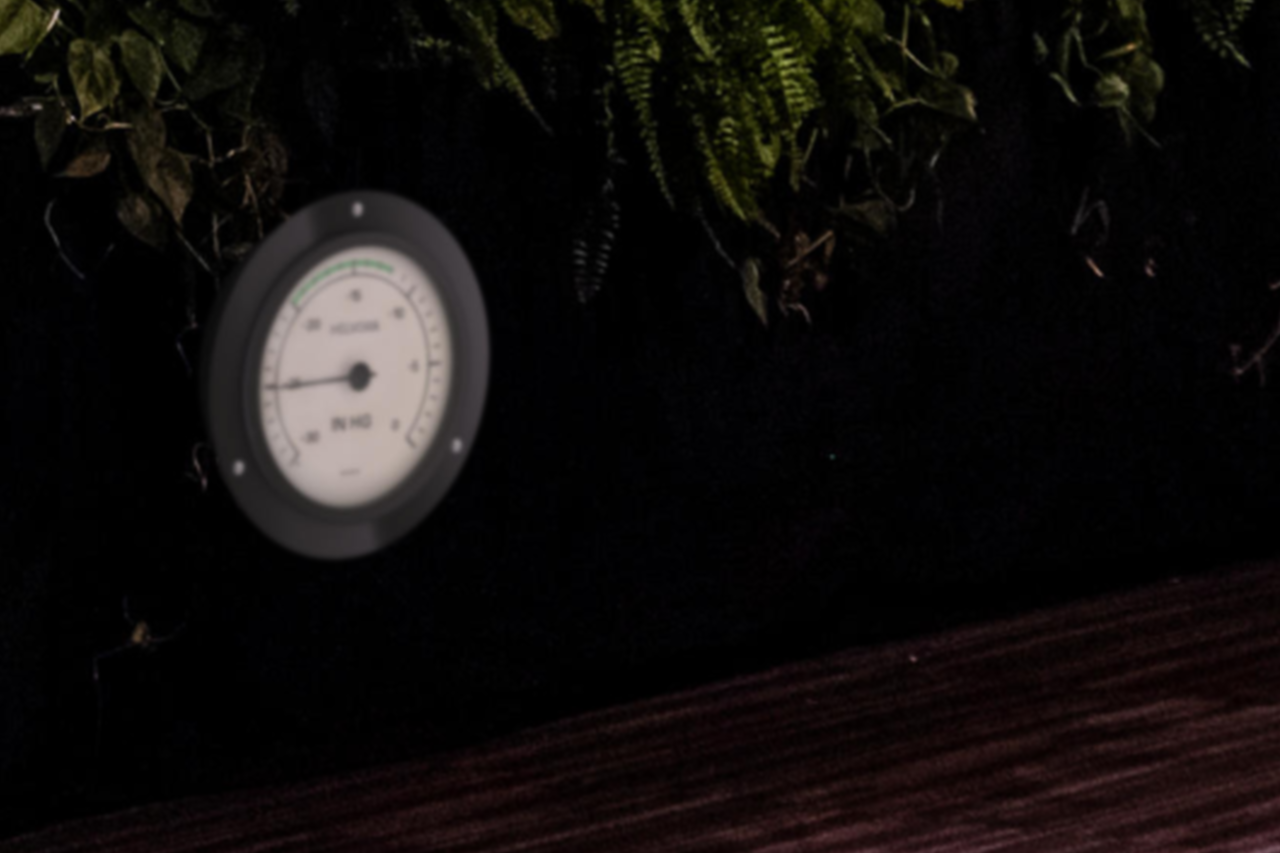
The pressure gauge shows -25 inHg
